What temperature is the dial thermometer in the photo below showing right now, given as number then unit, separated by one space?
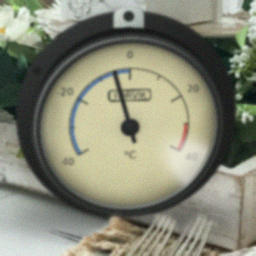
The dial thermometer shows -5 °C
